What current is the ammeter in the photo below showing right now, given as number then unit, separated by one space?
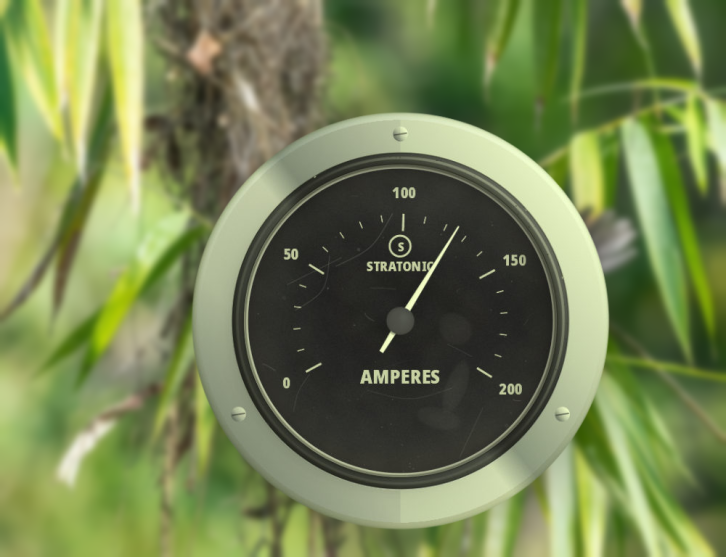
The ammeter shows 125 A
